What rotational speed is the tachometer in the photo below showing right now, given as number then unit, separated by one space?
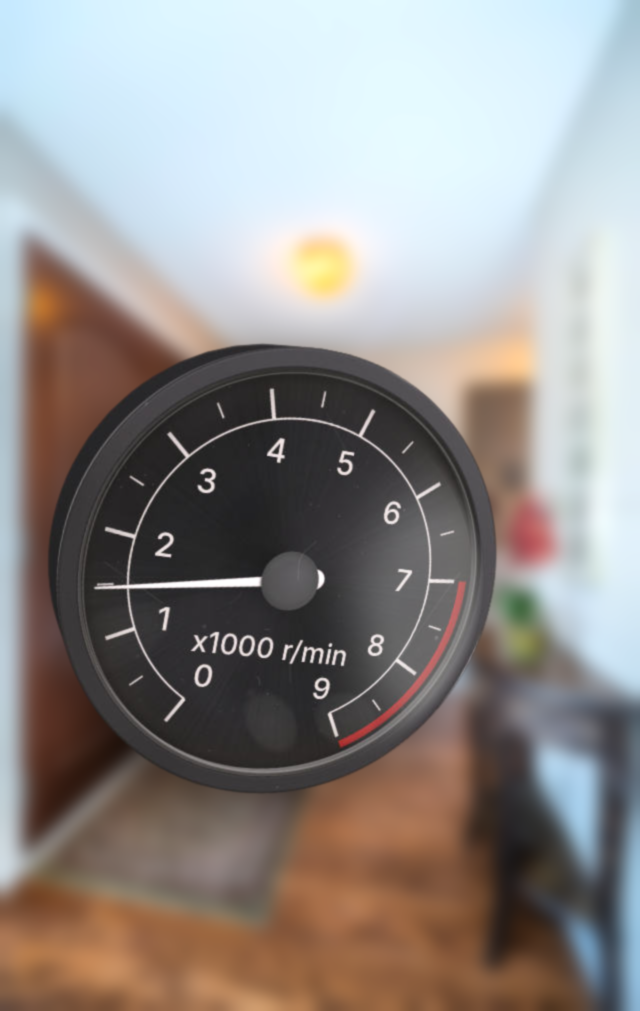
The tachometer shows 1500 rpm
